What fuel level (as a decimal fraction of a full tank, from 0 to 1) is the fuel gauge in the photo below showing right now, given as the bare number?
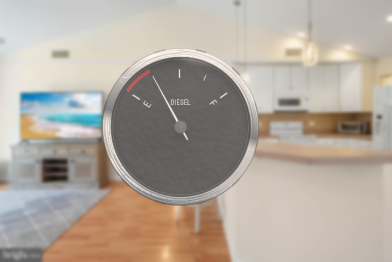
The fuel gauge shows 0.25
